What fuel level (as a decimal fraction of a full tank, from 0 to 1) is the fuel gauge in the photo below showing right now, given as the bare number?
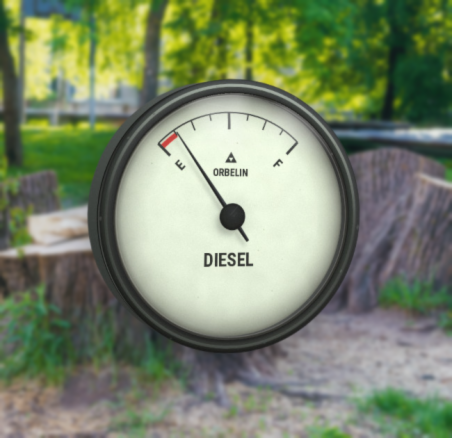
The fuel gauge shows 0.125
